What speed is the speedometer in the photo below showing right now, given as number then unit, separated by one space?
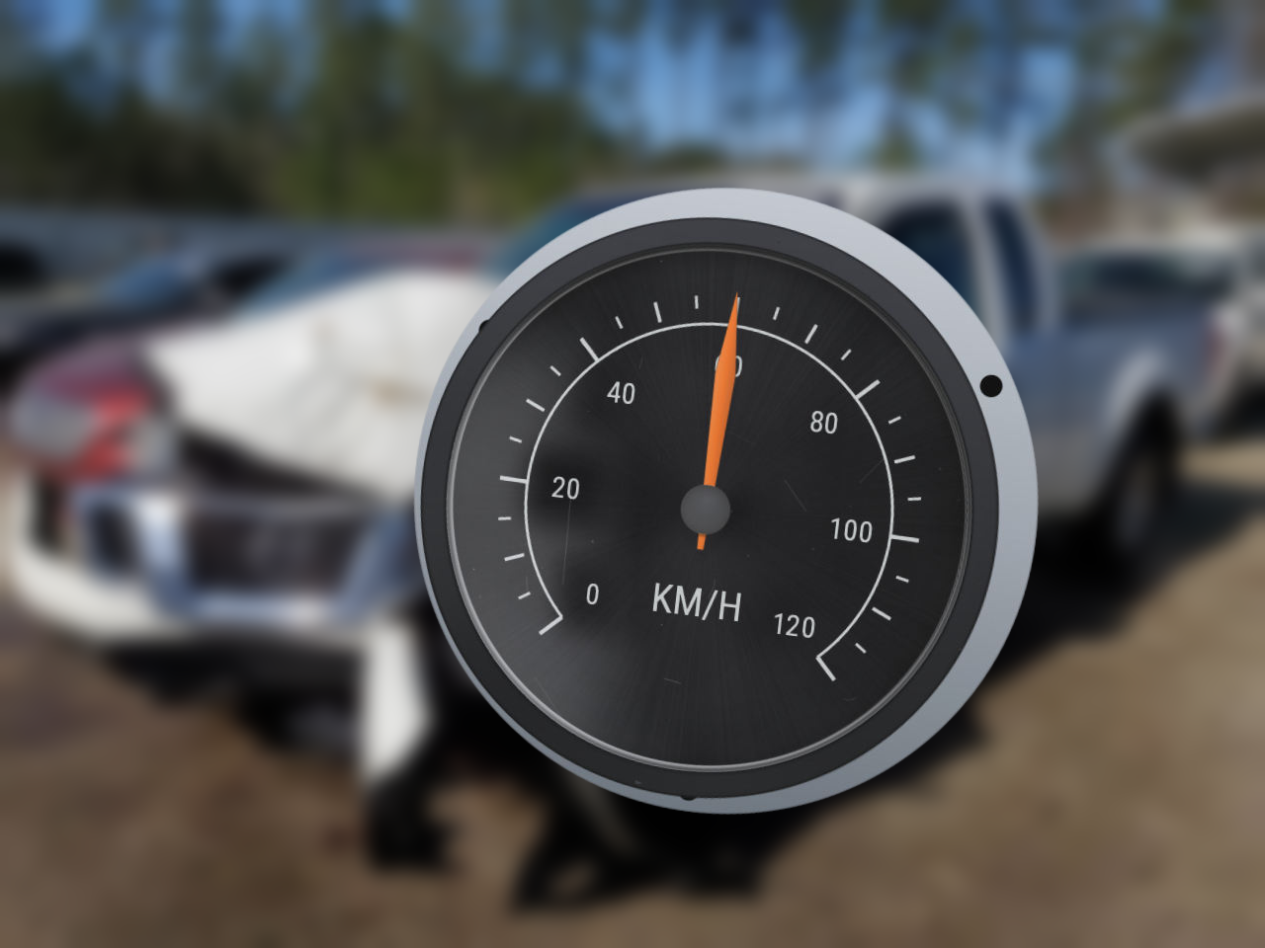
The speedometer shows 60 km/h
